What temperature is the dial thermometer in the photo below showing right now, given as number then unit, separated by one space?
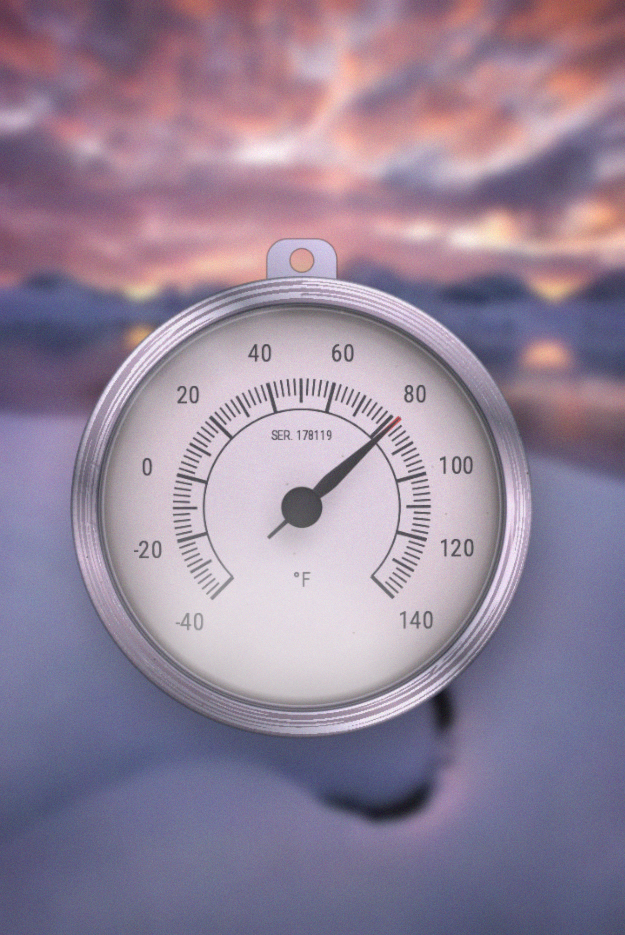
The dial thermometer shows 82 °F
